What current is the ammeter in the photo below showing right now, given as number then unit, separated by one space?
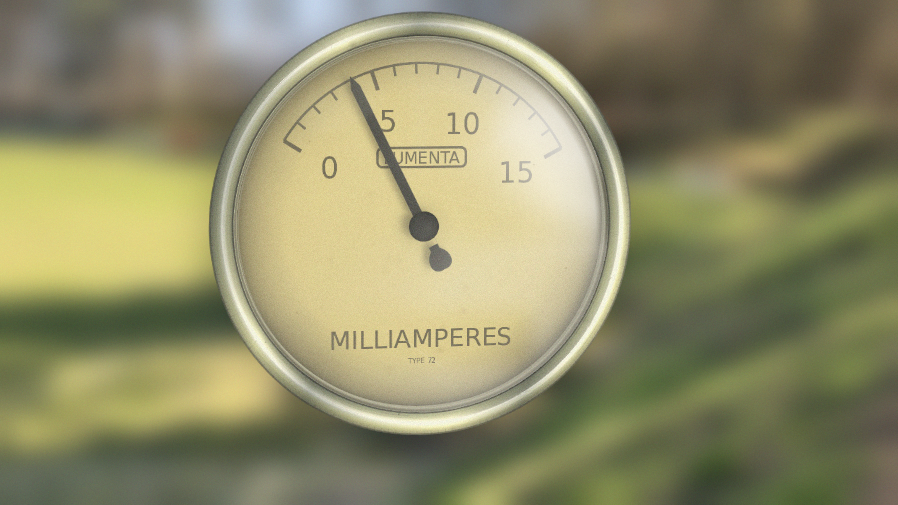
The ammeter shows 4 mA
